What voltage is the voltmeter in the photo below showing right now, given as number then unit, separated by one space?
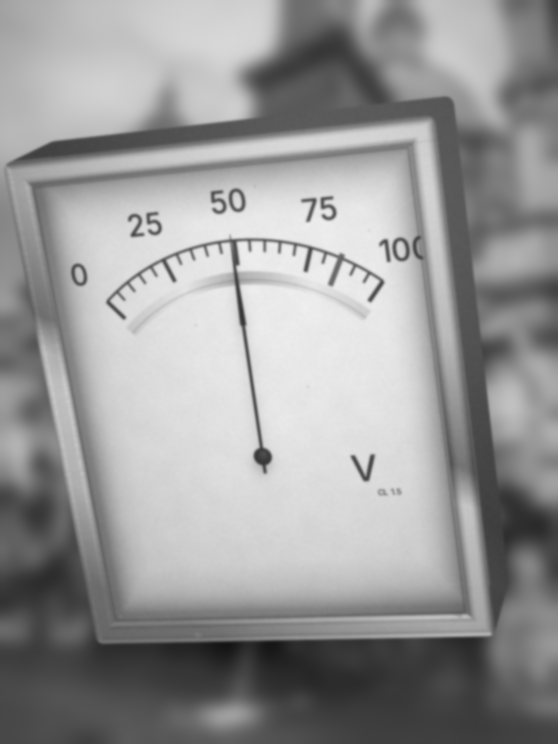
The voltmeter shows 50 V
